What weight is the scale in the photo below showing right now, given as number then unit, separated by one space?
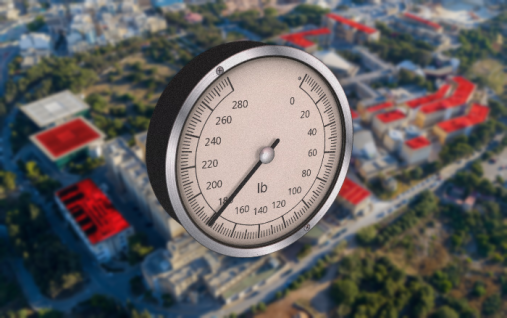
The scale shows 180 lb
